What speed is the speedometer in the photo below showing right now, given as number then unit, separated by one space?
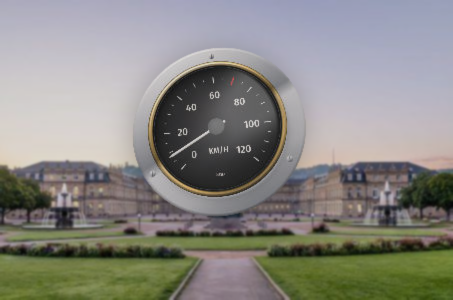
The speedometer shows 7.5 km/h
